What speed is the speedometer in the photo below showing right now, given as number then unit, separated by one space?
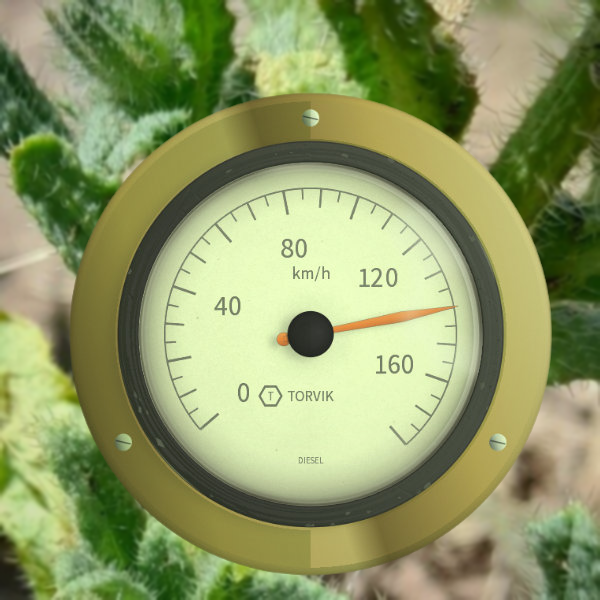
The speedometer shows 140 km/h
